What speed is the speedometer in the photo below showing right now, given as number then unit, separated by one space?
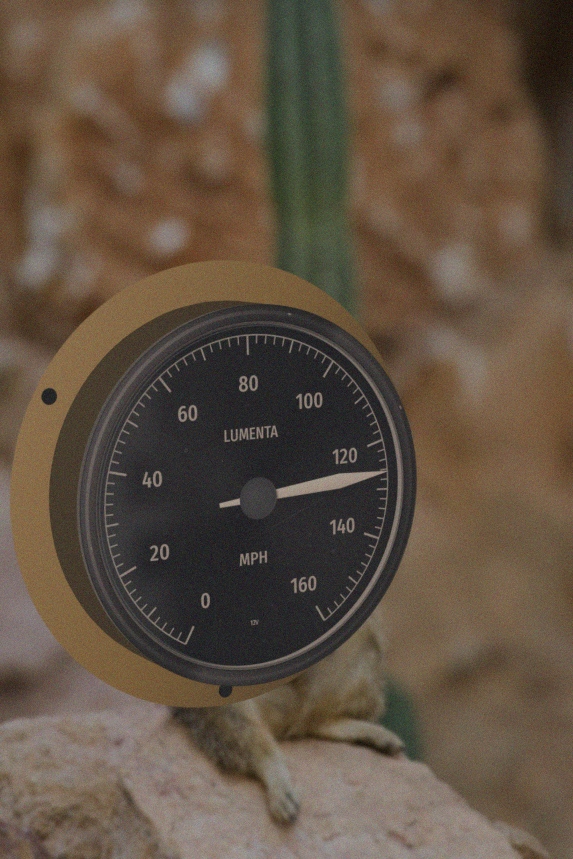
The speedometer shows 126 mph
